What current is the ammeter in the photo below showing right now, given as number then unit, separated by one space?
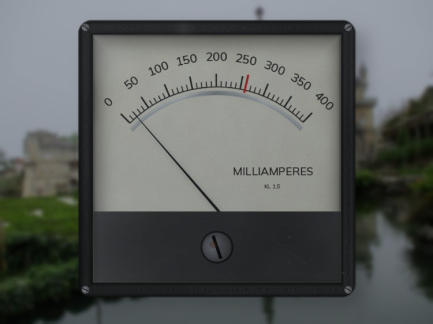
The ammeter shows 20 mA
